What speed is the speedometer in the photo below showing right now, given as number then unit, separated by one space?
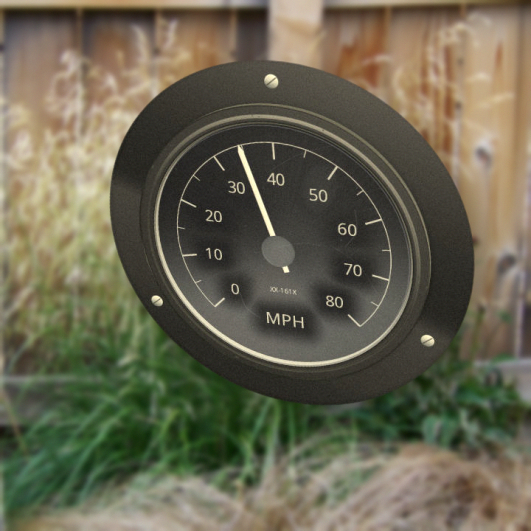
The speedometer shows 35 mph
